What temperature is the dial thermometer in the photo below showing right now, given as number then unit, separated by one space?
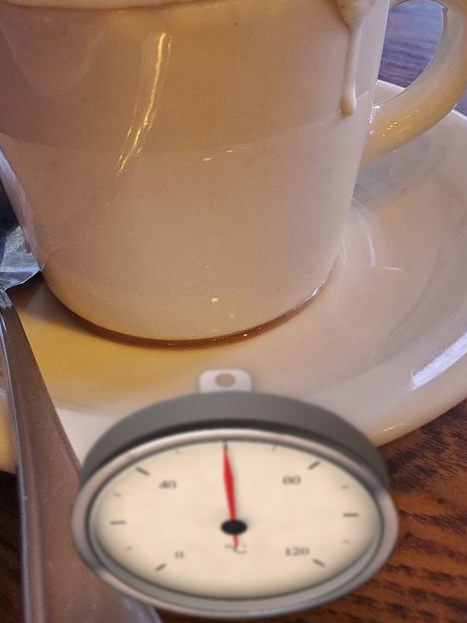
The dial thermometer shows 60 °C
